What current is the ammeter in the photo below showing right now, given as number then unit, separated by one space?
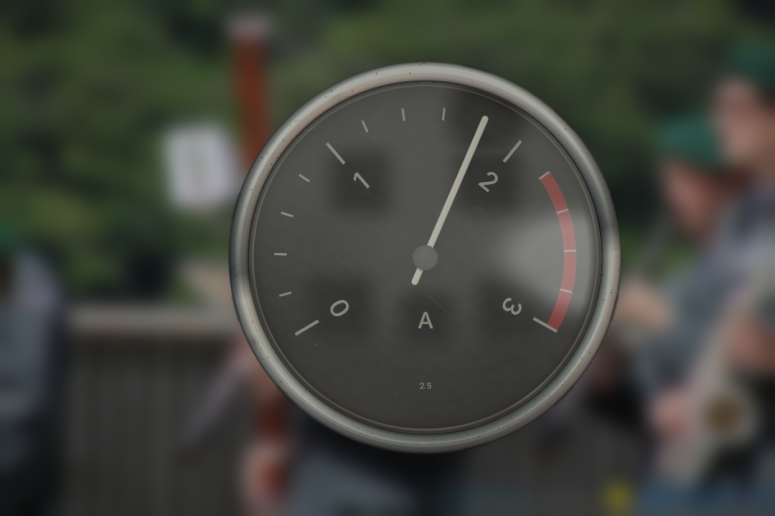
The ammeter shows 1.8 A
